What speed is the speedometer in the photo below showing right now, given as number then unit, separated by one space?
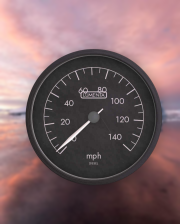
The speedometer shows 2.5 mph
